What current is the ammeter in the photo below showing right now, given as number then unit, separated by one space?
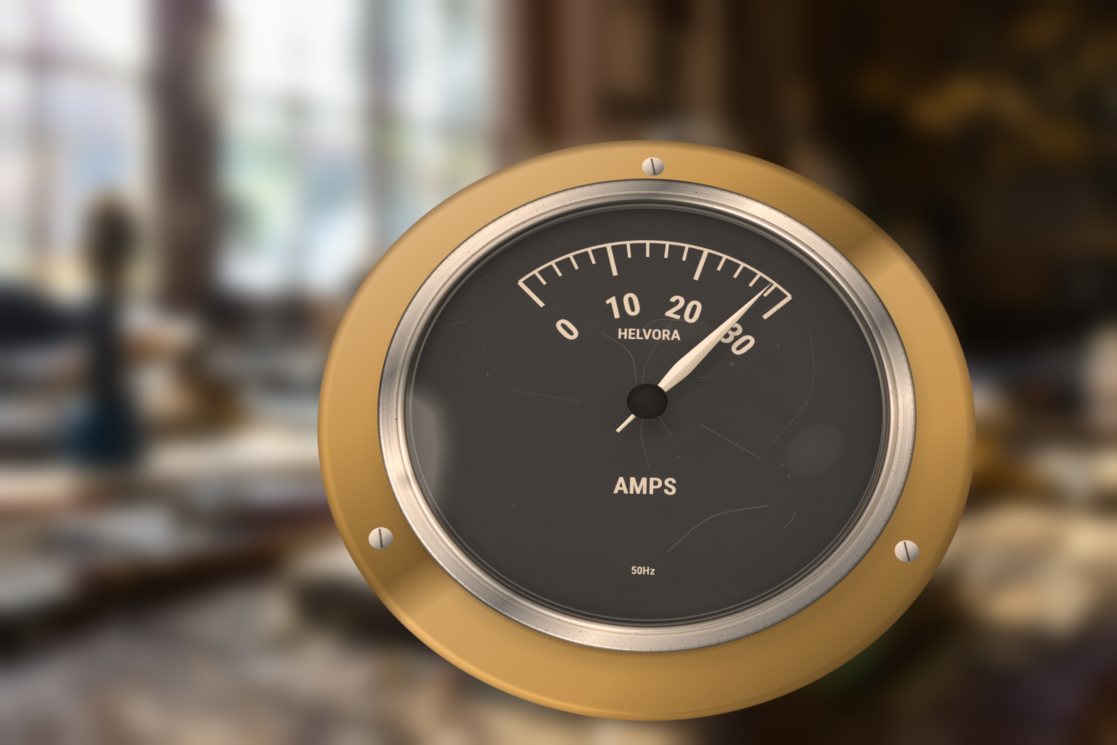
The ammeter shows 28 A
